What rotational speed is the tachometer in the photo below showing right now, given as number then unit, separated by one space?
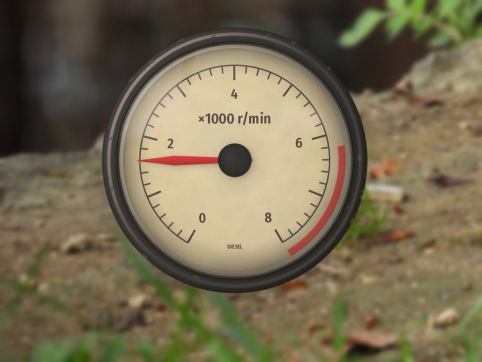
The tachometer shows 1600 rpm
